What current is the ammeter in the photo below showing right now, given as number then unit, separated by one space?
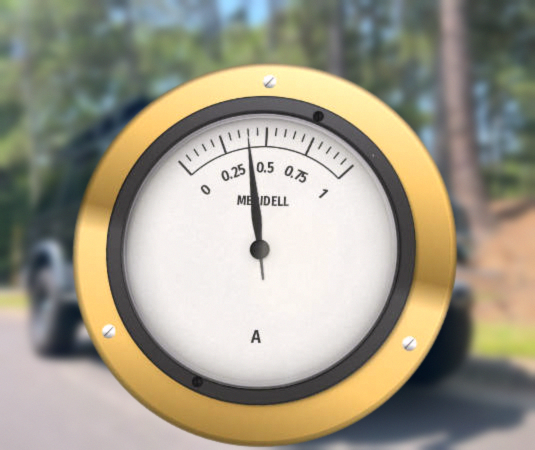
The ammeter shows 0.4 A
